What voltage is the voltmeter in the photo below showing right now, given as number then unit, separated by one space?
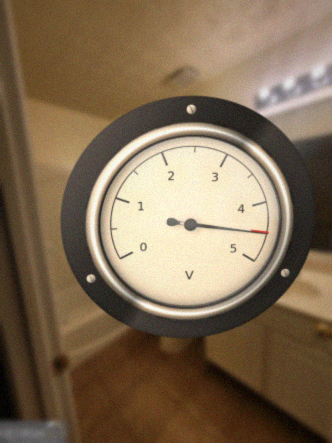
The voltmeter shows 4.5 V
